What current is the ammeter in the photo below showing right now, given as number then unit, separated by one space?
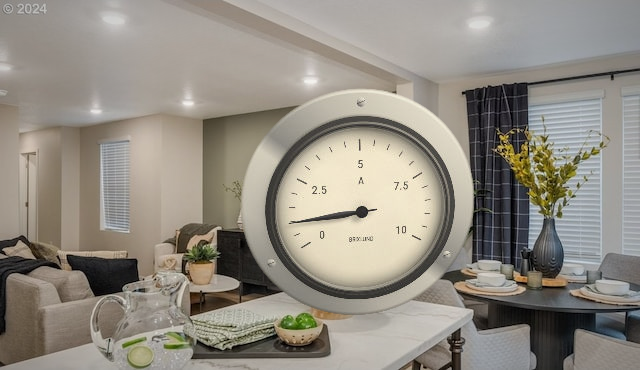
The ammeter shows 1 A
